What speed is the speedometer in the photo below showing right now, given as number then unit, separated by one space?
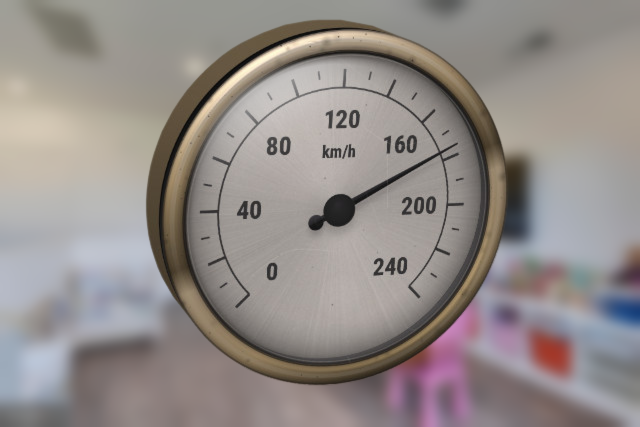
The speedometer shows 175 km/h
